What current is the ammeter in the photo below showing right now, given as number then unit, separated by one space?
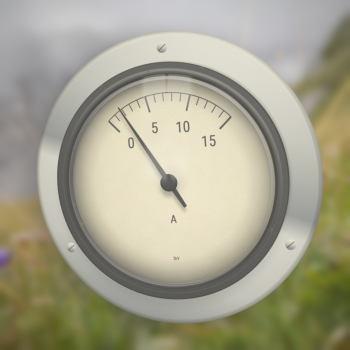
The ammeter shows 2 A
